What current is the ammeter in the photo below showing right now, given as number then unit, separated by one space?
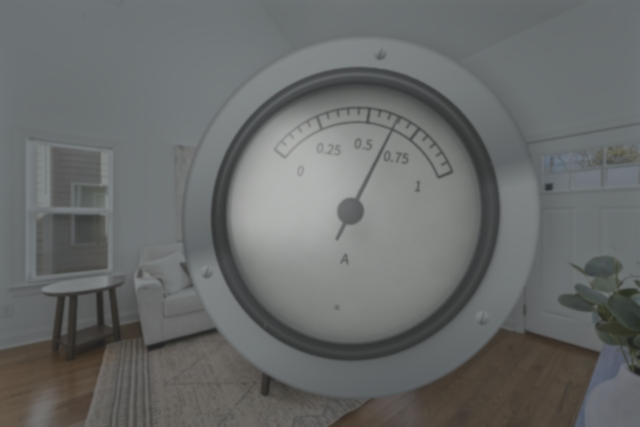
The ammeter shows 0.65 A
